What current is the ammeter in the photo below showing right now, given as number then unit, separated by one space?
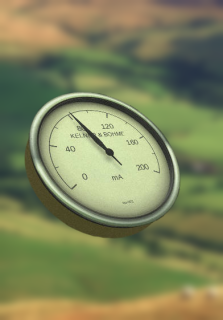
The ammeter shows 80 mA
